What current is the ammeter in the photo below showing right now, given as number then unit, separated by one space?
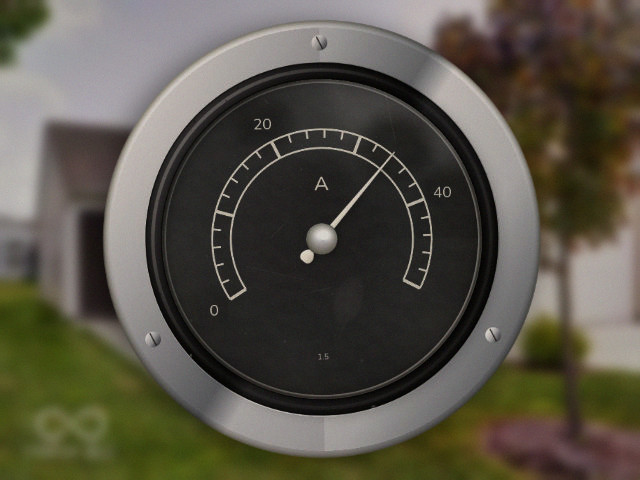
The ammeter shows 34 A
